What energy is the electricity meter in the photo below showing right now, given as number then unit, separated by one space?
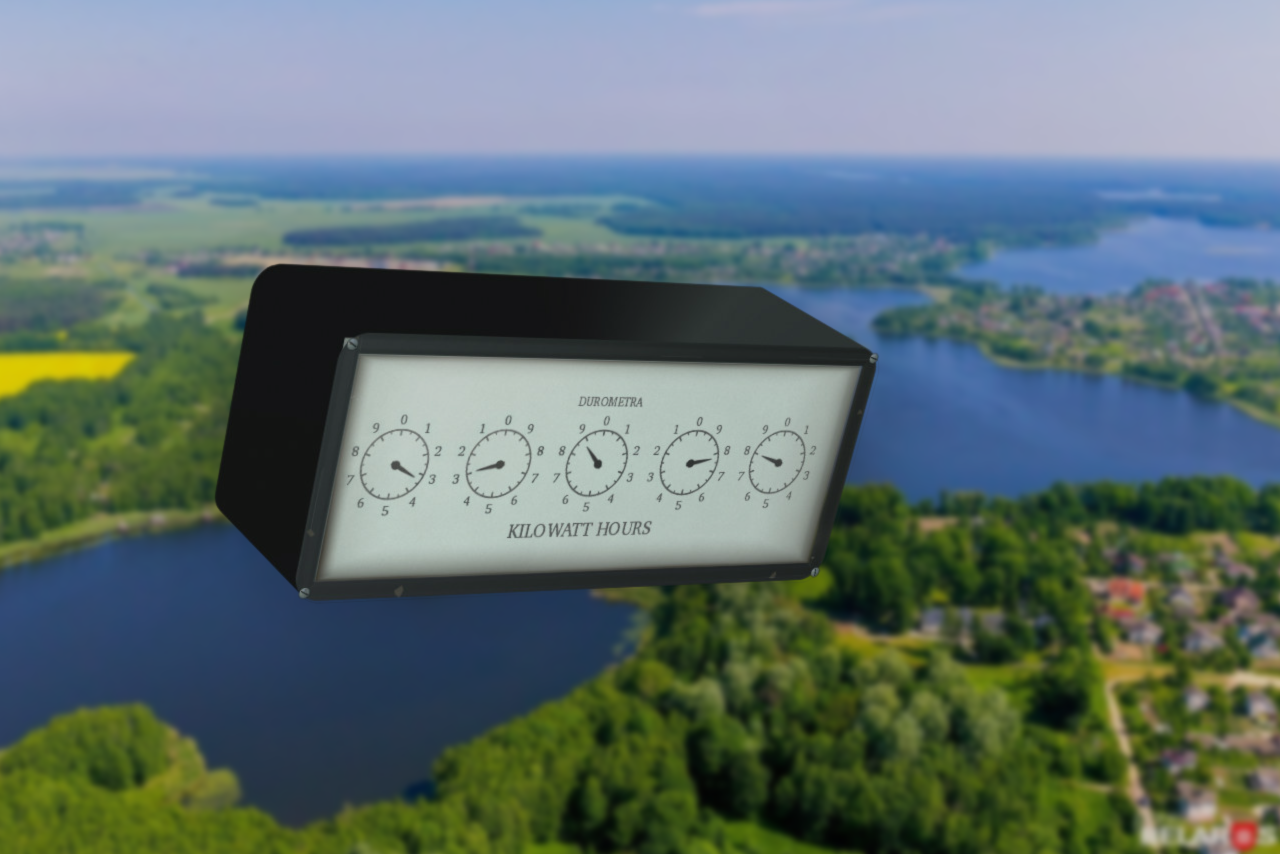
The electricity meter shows 32878 kWh
